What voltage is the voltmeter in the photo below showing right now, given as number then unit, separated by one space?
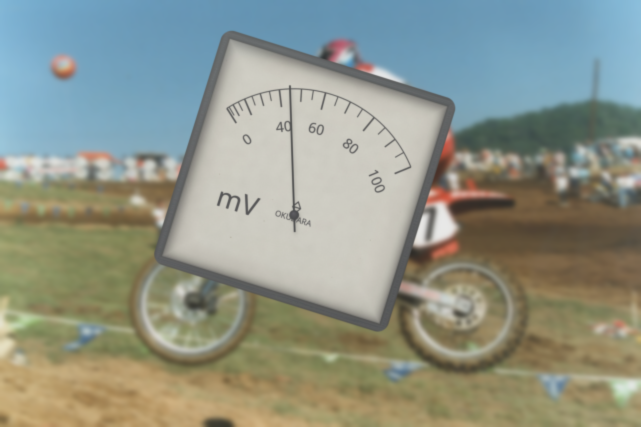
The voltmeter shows 45 mV
